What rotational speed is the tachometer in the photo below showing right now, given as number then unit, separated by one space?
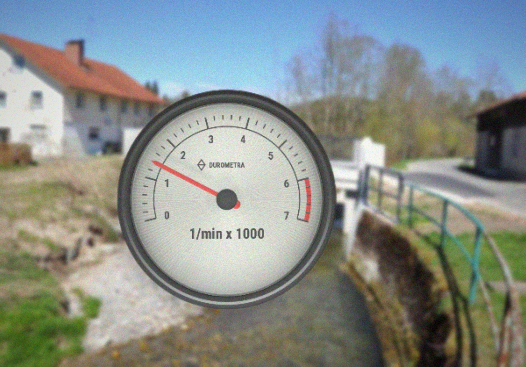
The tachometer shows 1400 rpm
